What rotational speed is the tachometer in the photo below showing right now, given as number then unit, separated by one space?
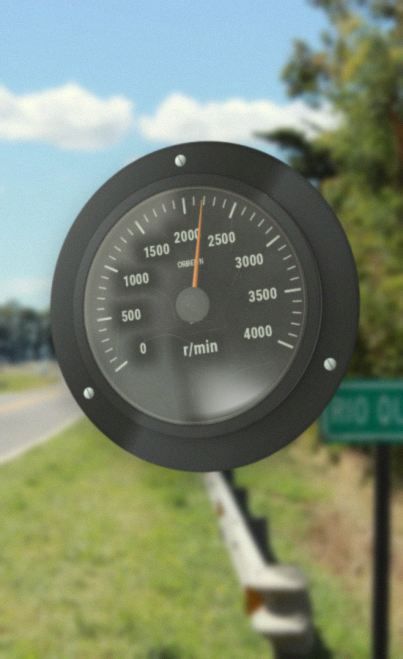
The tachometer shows 2200 rpm
